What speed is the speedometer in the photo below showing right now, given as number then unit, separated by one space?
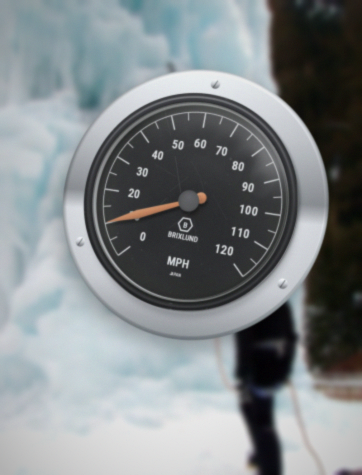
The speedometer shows 10 mph
